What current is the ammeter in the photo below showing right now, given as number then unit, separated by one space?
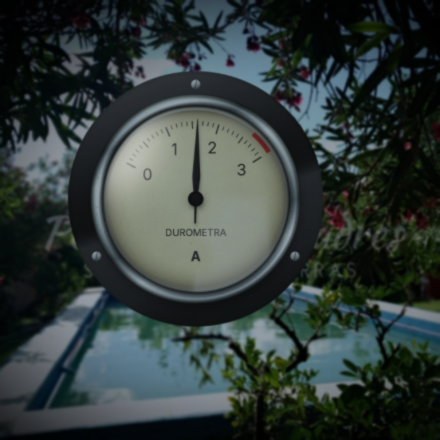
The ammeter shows 1.6 A
